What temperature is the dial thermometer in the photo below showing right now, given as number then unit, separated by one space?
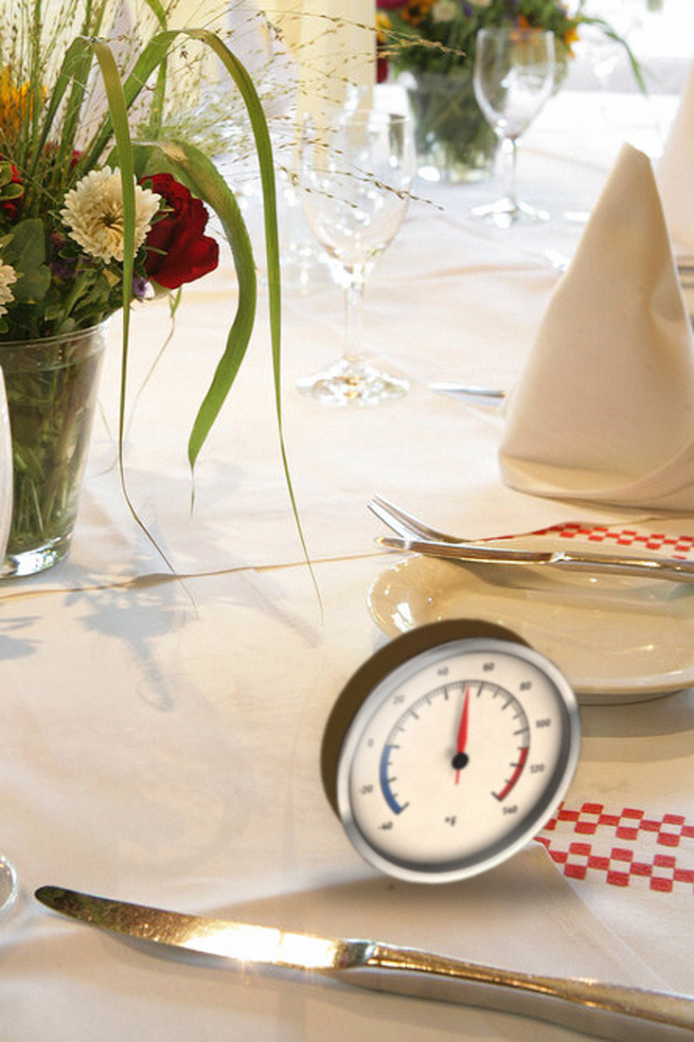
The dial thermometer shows 50 °F
